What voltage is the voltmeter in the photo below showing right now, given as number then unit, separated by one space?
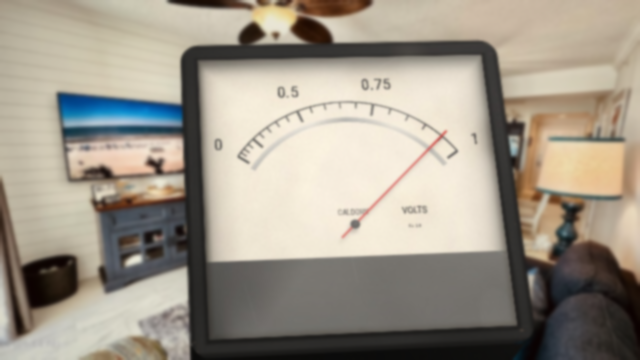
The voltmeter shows 0.95 V
